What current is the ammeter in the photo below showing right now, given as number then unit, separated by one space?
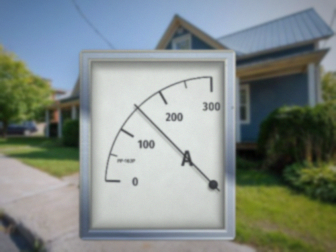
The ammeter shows 150 A
